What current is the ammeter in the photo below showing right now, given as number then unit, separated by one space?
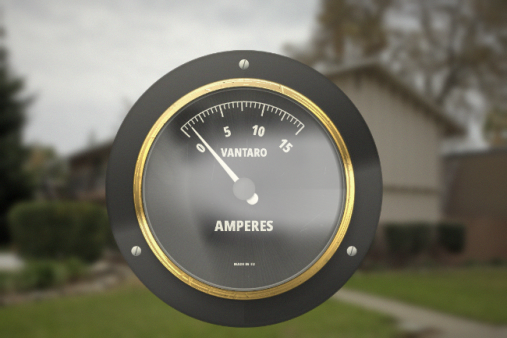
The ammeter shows 1 A
